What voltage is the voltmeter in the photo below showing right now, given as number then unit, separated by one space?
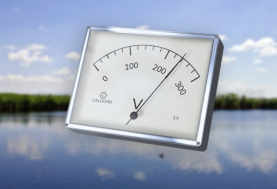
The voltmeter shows 240 V
